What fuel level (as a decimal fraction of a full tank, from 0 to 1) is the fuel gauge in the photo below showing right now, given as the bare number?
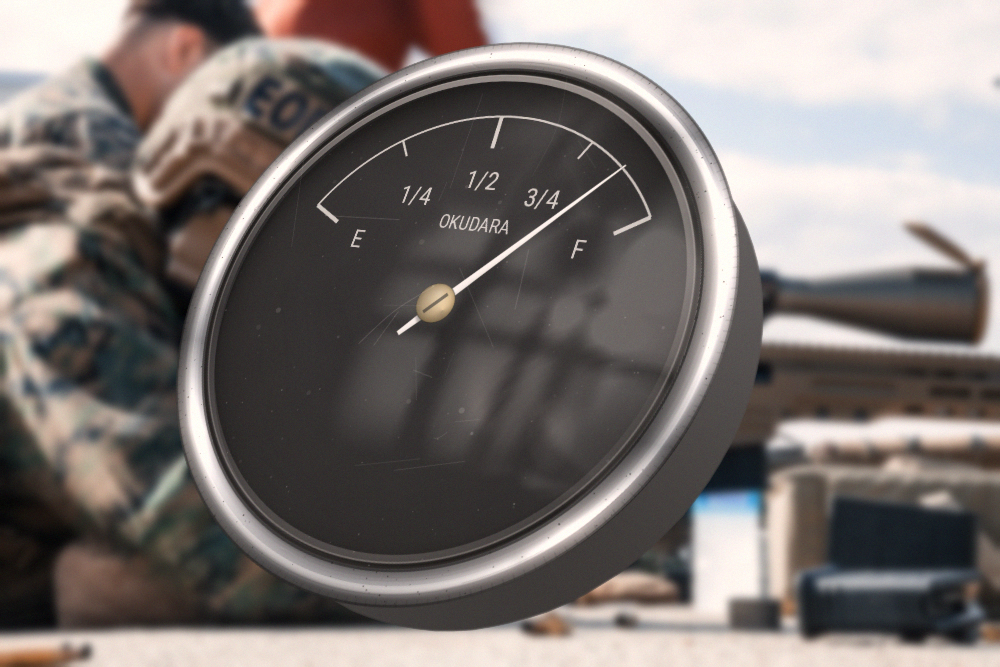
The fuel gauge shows 0.875
